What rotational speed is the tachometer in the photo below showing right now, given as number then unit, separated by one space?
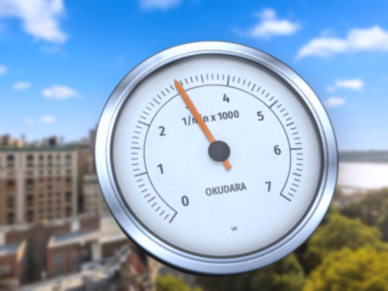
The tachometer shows 3000 rpm
